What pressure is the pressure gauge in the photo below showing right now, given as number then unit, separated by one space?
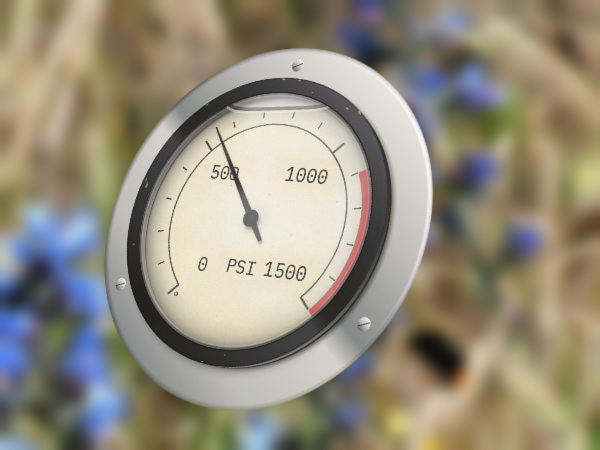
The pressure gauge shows 550 psi
